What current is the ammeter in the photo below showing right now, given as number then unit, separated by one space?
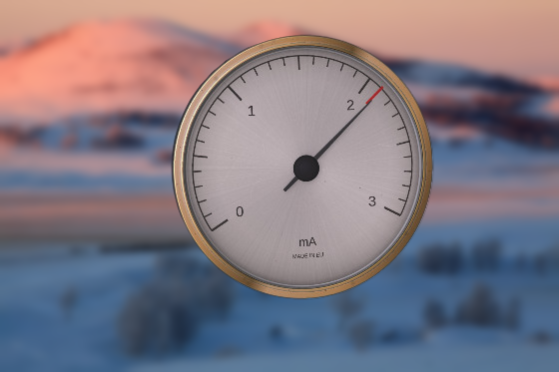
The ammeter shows 2.1 mA
